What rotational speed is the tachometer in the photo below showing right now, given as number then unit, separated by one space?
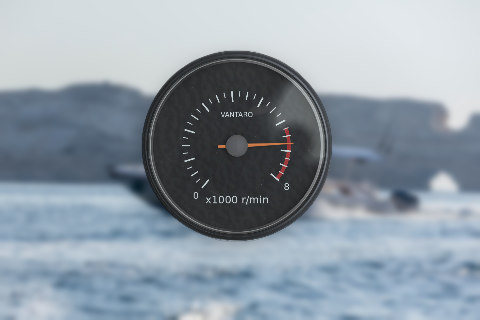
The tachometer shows 6750 rpm
